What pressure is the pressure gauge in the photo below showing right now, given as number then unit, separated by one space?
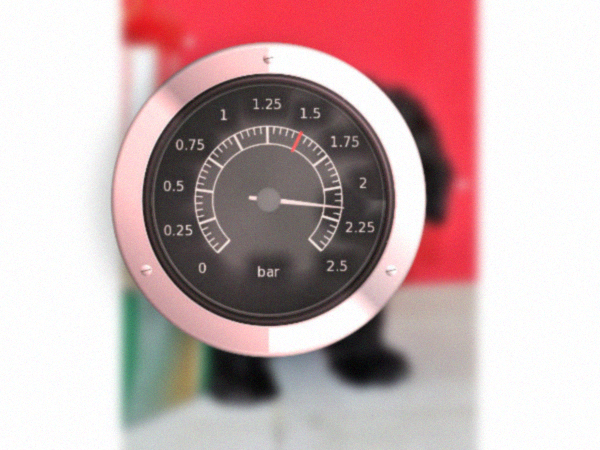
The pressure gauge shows 2.15 bar
